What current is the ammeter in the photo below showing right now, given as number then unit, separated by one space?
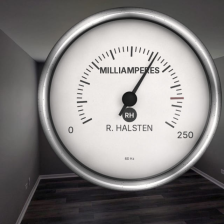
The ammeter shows 155 mA
